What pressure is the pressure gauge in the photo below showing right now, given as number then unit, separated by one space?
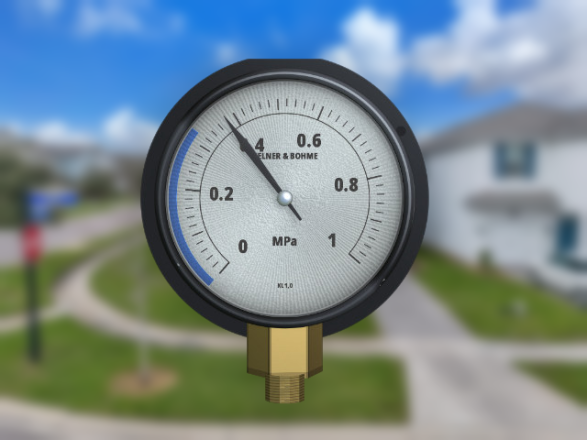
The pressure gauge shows 0.38 MPa
